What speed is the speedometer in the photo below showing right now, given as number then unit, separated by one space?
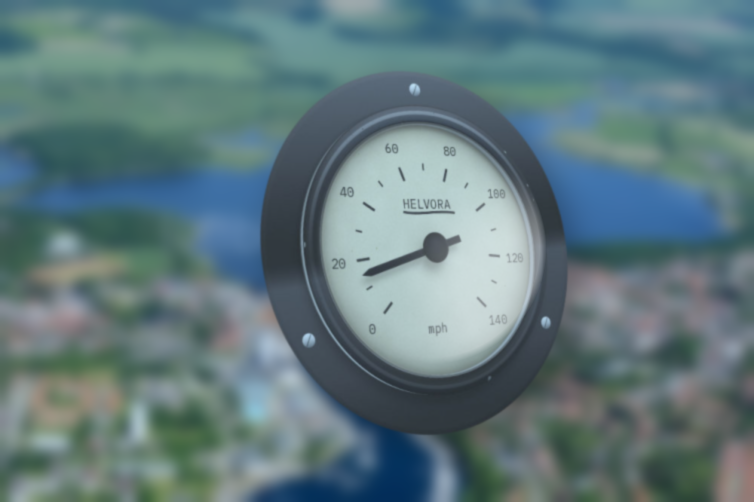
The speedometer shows 15 mph
